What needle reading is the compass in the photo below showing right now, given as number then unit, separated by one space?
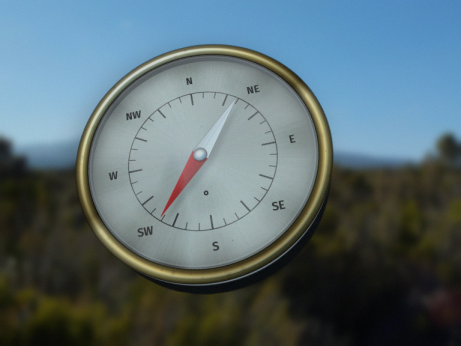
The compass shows 220 °
